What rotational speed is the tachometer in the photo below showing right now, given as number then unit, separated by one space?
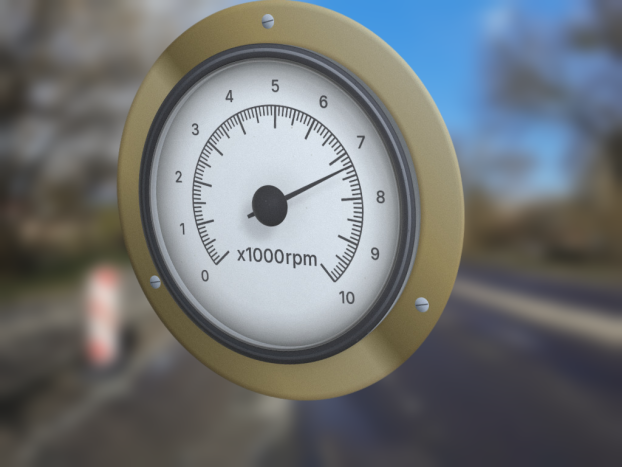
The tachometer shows 7300 rpm
